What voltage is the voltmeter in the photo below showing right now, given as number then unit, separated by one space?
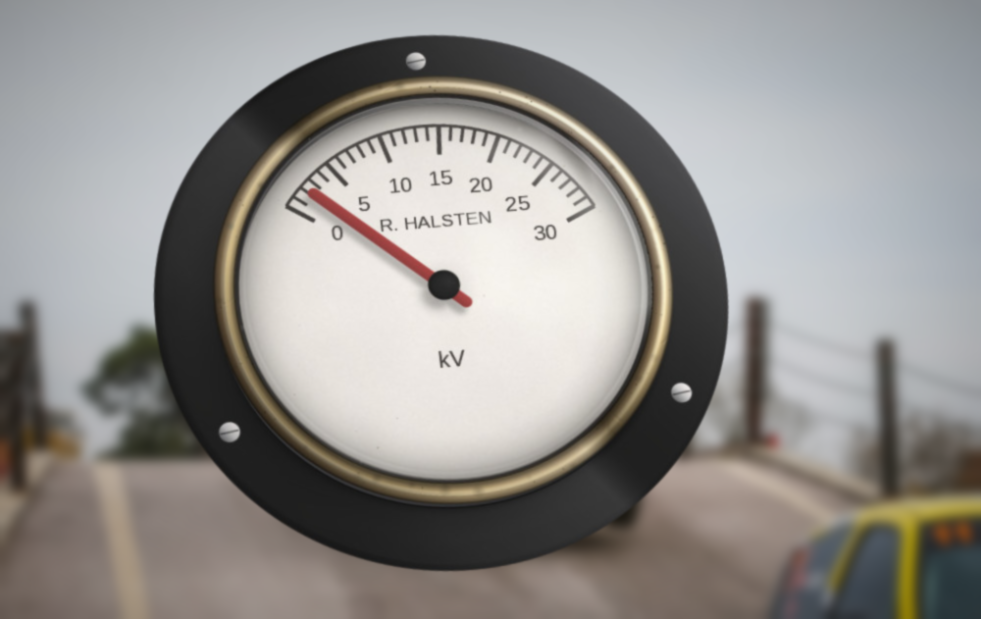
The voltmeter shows 2 kV
